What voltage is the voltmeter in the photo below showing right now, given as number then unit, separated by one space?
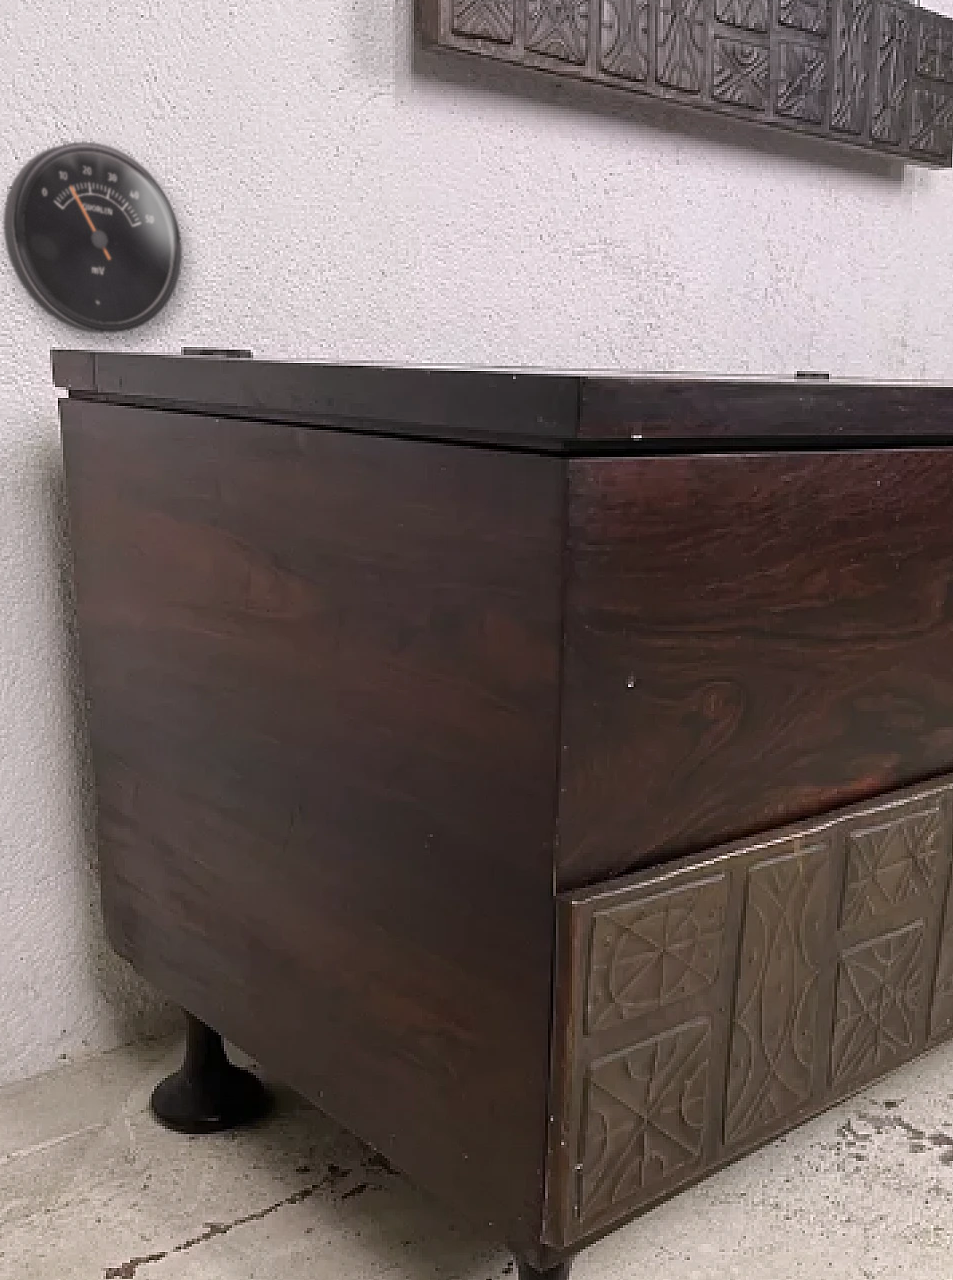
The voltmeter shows 10 mV
